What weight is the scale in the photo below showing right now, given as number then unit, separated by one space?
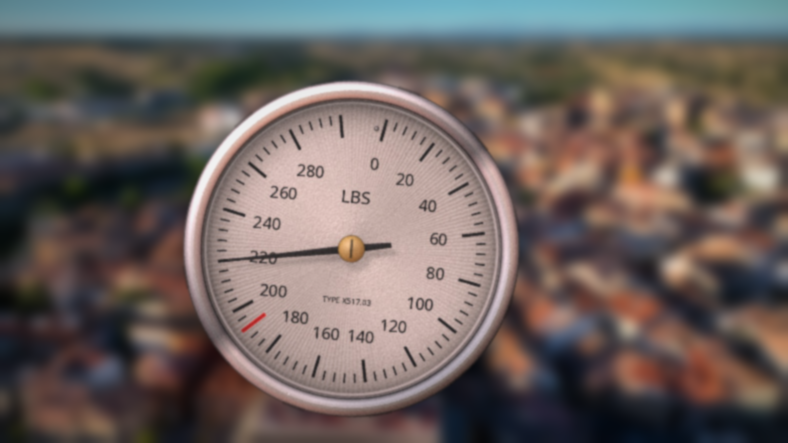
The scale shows 220 lb
